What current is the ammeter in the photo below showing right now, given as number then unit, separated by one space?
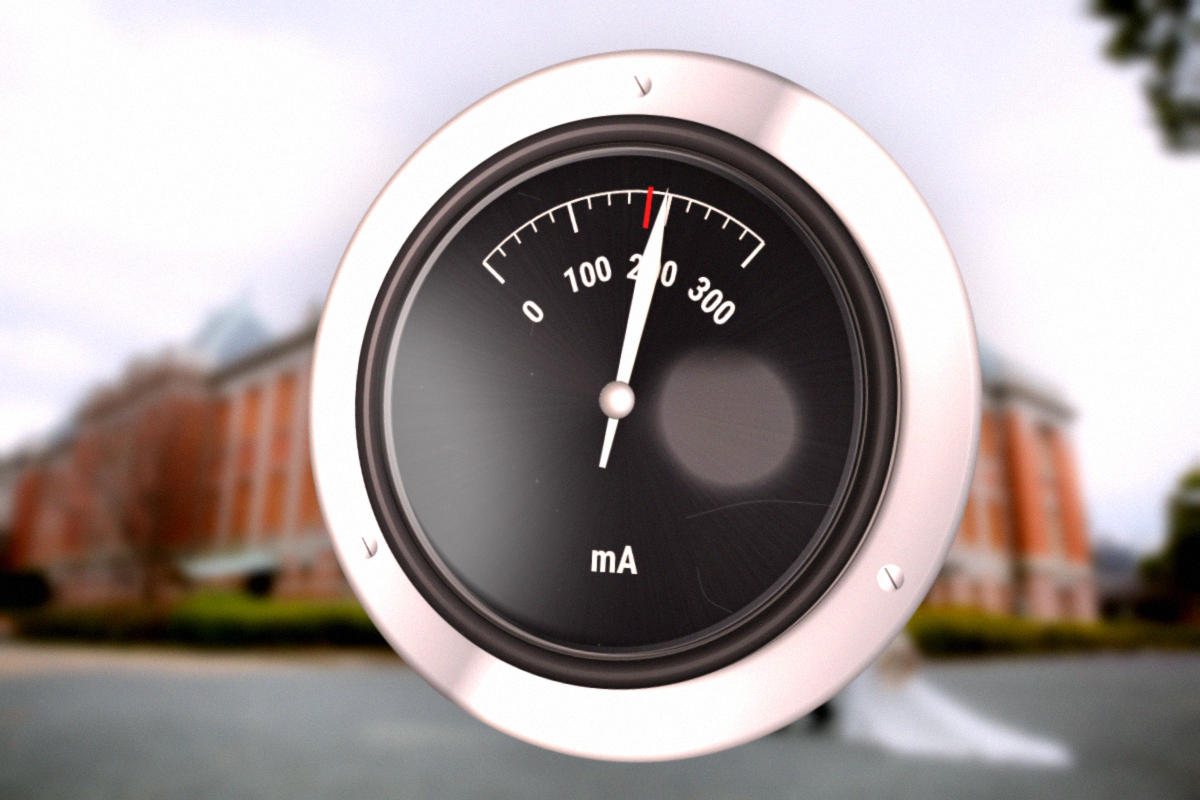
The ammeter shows 200 mA
